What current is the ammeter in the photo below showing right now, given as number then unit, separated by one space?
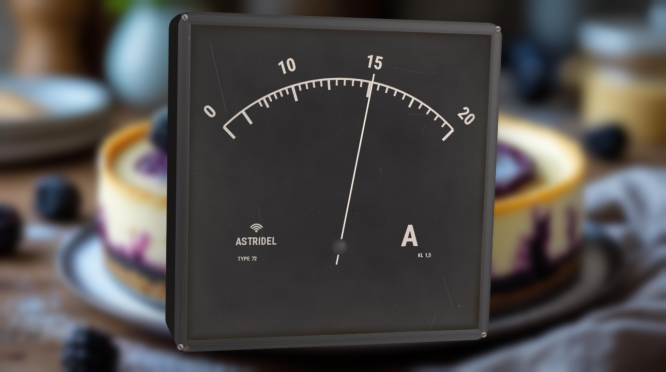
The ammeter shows 15 A
